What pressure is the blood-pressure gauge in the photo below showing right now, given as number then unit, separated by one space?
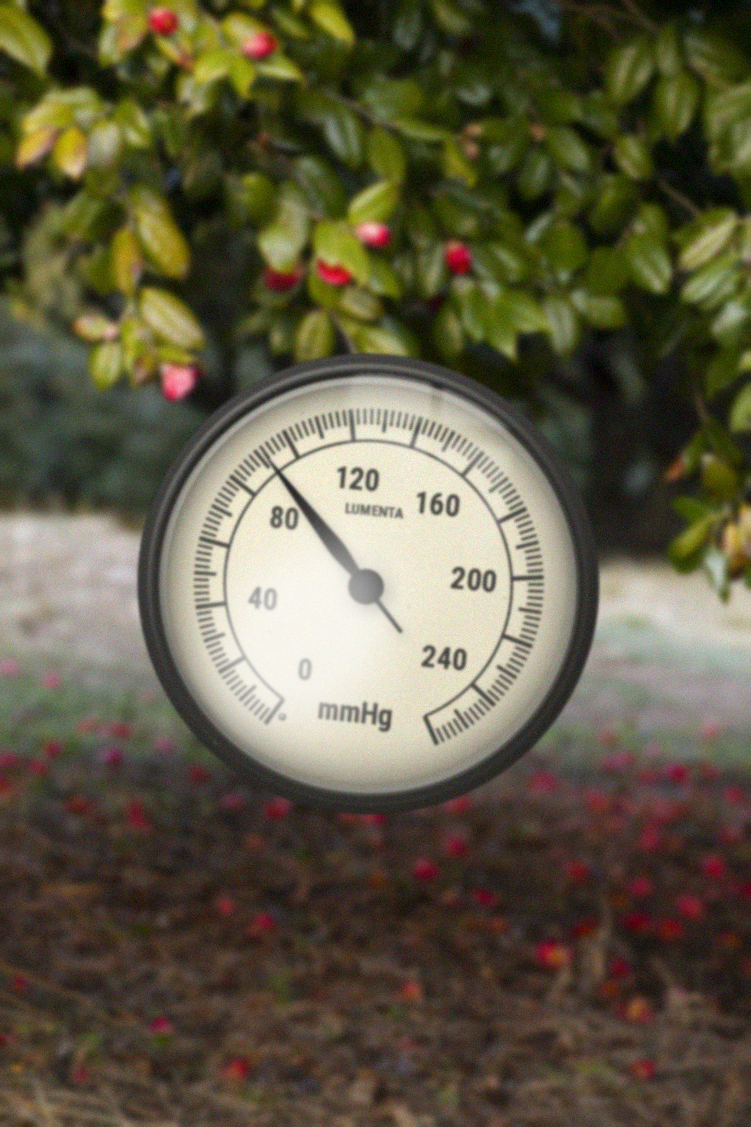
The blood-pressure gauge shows 92 mmHg
